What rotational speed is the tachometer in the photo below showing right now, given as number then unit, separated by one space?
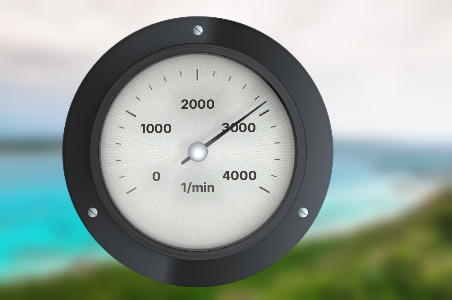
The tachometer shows 2900 rpm
